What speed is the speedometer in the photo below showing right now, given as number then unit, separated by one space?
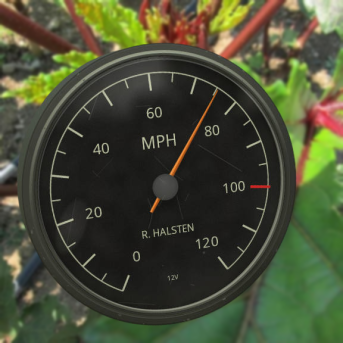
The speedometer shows 75 mph
